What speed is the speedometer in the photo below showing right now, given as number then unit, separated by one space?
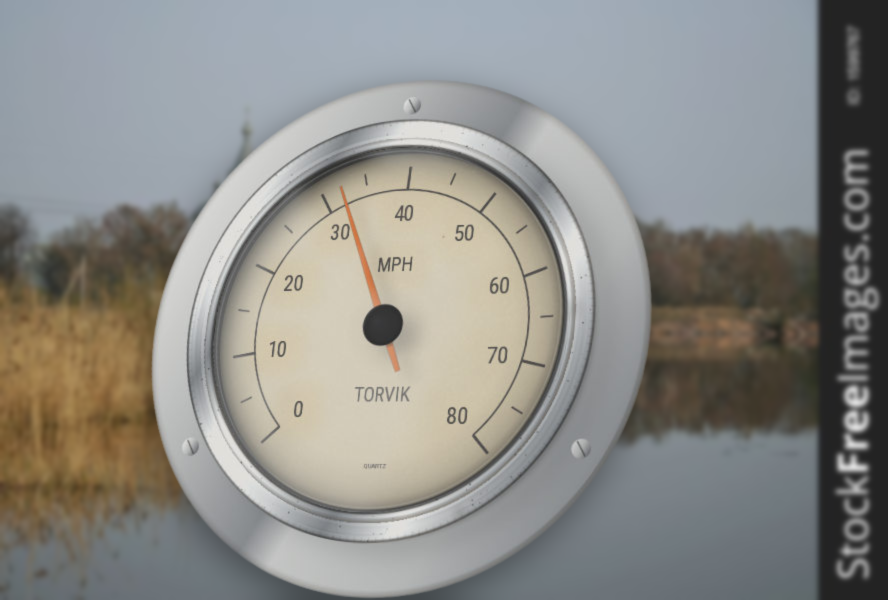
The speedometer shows 32.5 mph
